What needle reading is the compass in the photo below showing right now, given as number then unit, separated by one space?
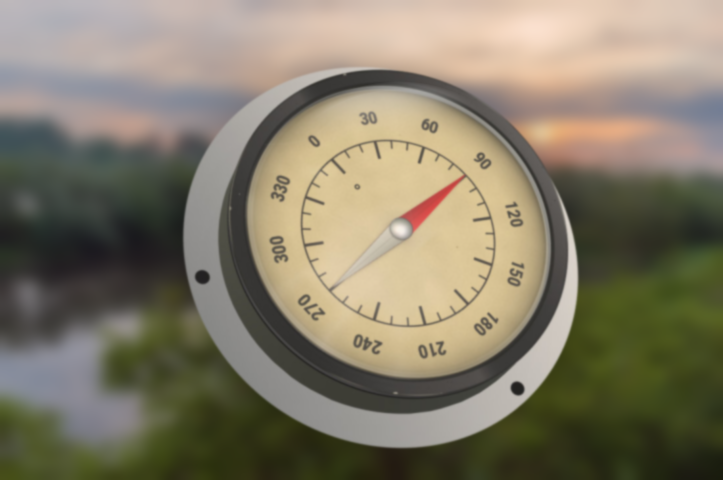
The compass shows 90 °
